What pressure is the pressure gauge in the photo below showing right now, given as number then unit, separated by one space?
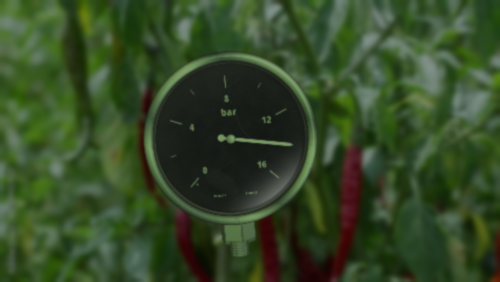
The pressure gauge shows 14 bar
